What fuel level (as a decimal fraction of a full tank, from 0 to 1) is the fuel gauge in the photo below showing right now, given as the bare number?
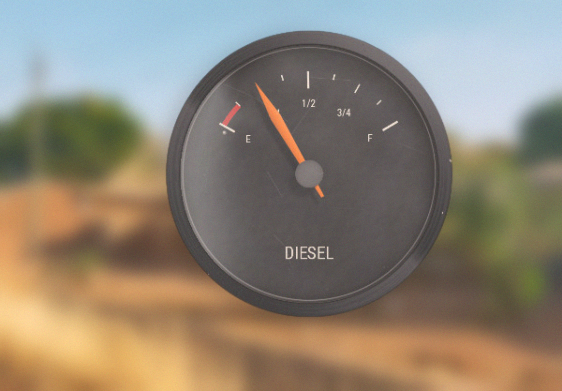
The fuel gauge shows 0.25
